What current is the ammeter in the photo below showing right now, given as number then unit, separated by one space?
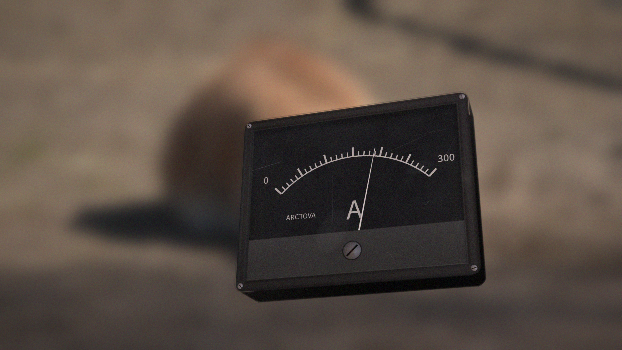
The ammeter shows 190 A
